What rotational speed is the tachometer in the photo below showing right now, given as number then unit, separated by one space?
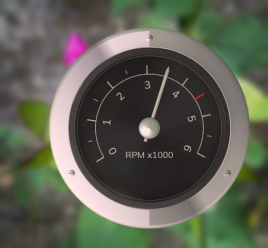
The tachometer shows 3500 rpm
